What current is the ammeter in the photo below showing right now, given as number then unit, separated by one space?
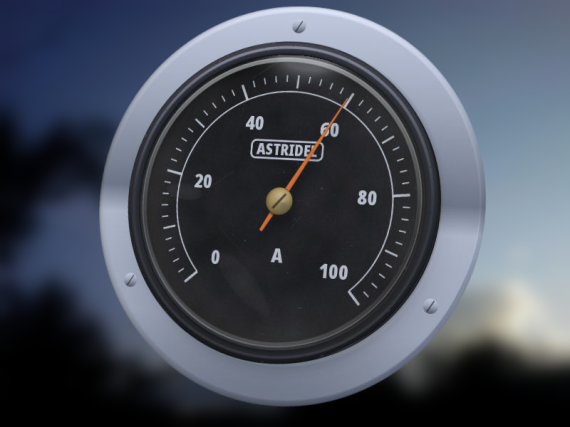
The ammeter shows 60 A
